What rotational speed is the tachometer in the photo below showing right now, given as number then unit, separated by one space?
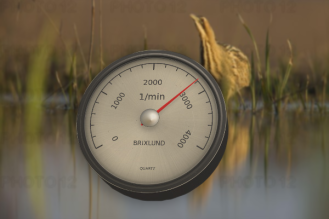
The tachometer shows 2800 rpm
